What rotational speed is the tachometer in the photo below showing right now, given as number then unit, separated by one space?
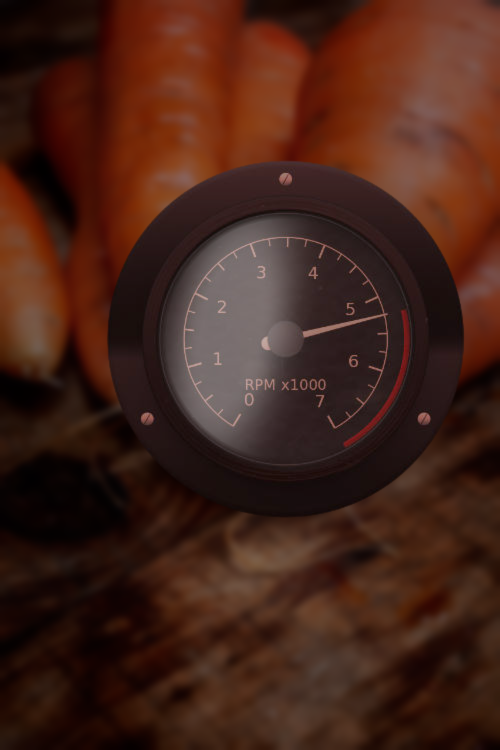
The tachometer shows 5250 rpm
